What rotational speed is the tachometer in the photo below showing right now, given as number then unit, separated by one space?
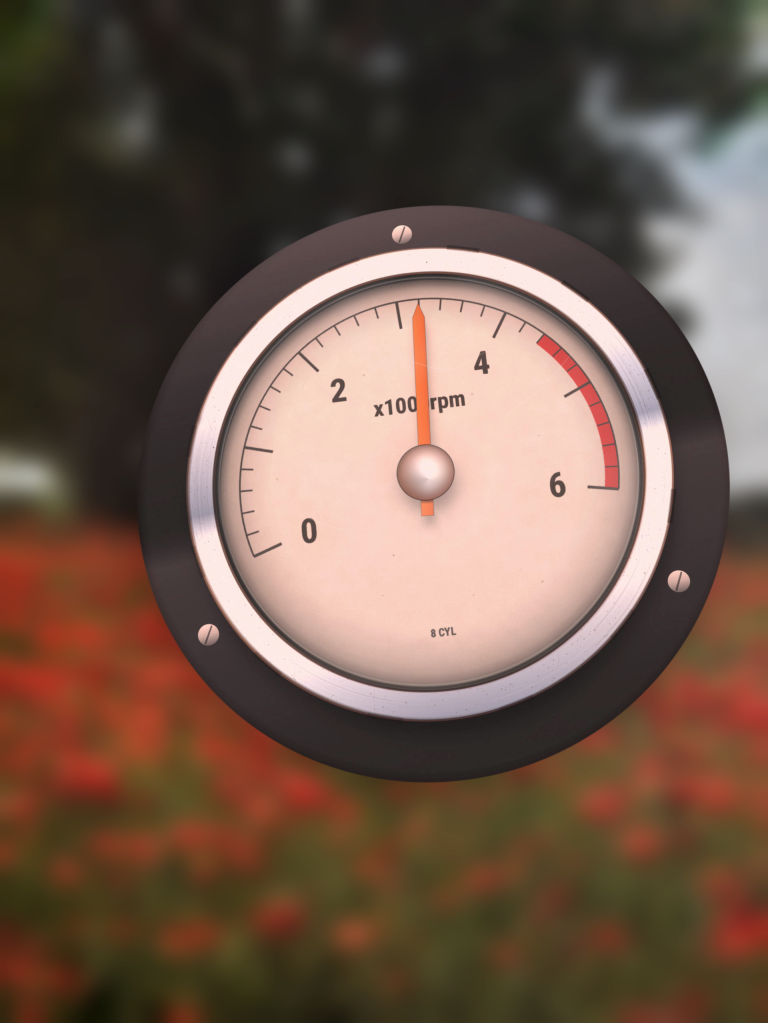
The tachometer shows 3200 rpm
